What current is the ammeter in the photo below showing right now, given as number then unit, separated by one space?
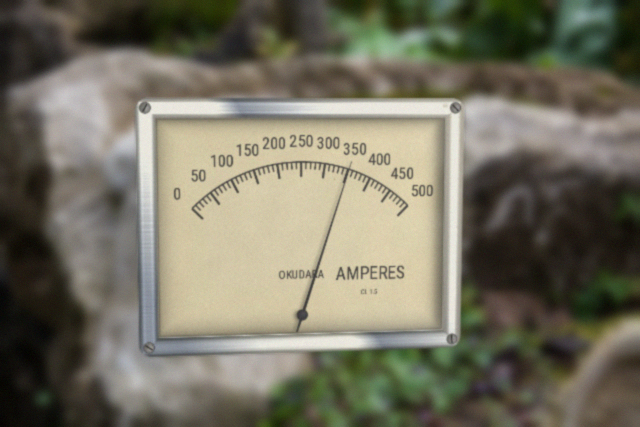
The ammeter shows 350 A
